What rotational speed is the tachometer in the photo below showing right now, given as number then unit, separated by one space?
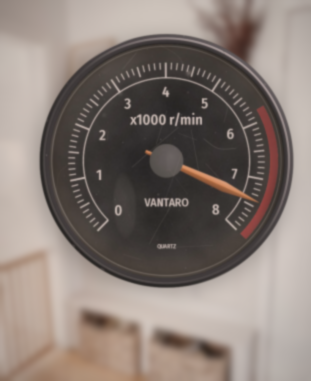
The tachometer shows 7400 rpm
